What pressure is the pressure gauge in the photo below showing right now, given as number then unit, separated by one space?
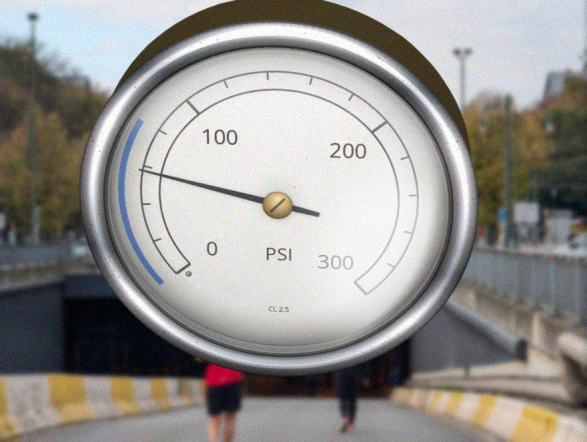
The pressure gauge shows 60 psi
